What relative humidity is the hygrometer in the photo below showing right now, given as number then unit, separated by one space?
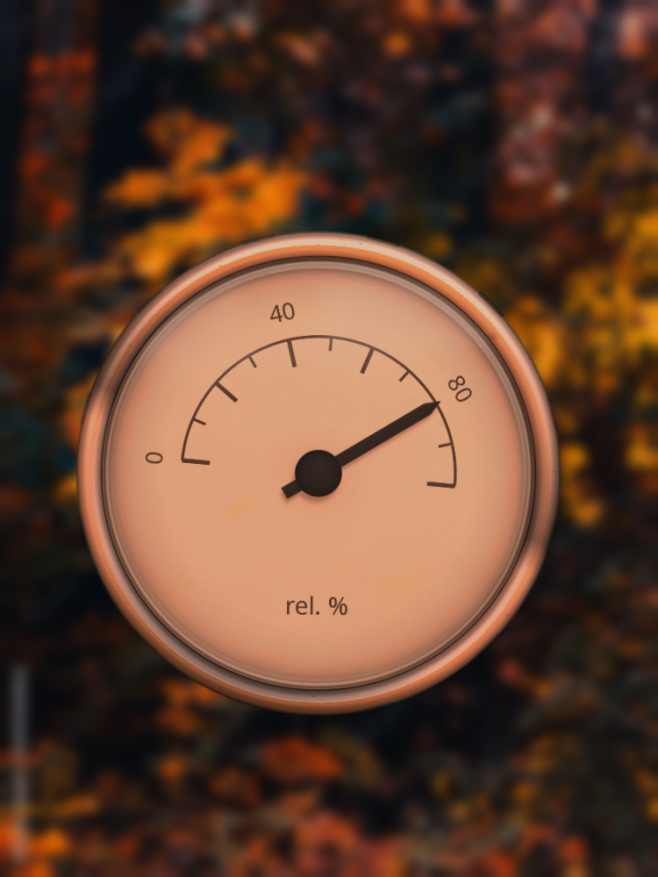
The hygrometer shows 80 %
